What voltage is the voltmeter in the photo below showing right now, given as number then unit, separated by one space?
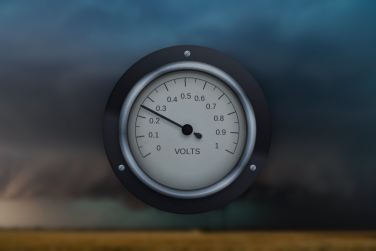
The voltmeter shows 0.25 V
